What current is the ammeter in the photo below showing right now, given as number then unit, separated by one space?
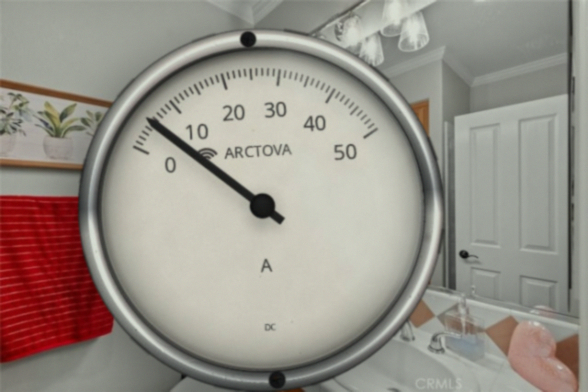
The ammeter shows 5 A
